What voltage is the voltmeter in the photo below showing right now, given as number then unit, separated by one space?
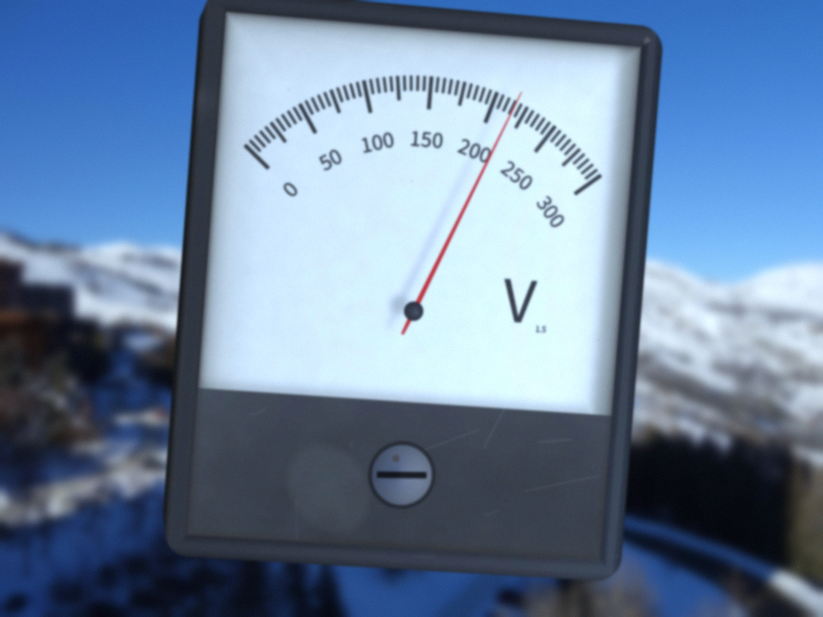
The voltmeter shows 215 V
